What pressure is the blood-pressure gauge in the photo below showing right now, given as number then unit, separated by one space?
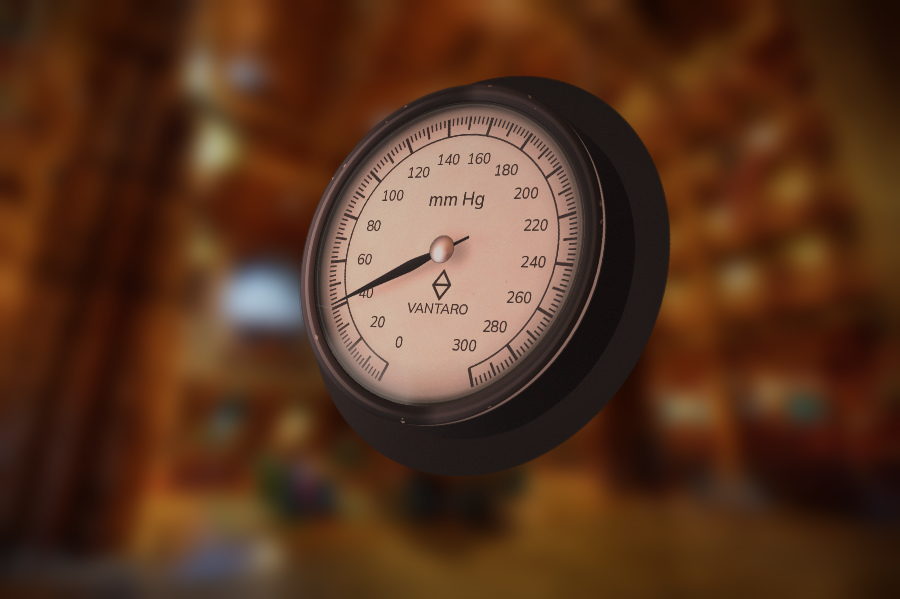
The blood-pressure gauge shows 40 mmHg
